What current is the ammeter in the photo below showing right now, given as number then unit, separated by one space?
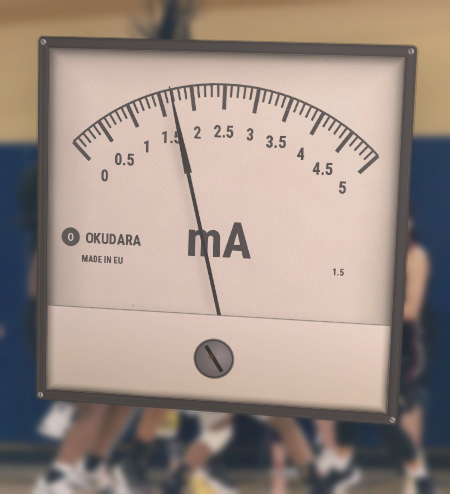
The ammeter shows 1.7 mA
